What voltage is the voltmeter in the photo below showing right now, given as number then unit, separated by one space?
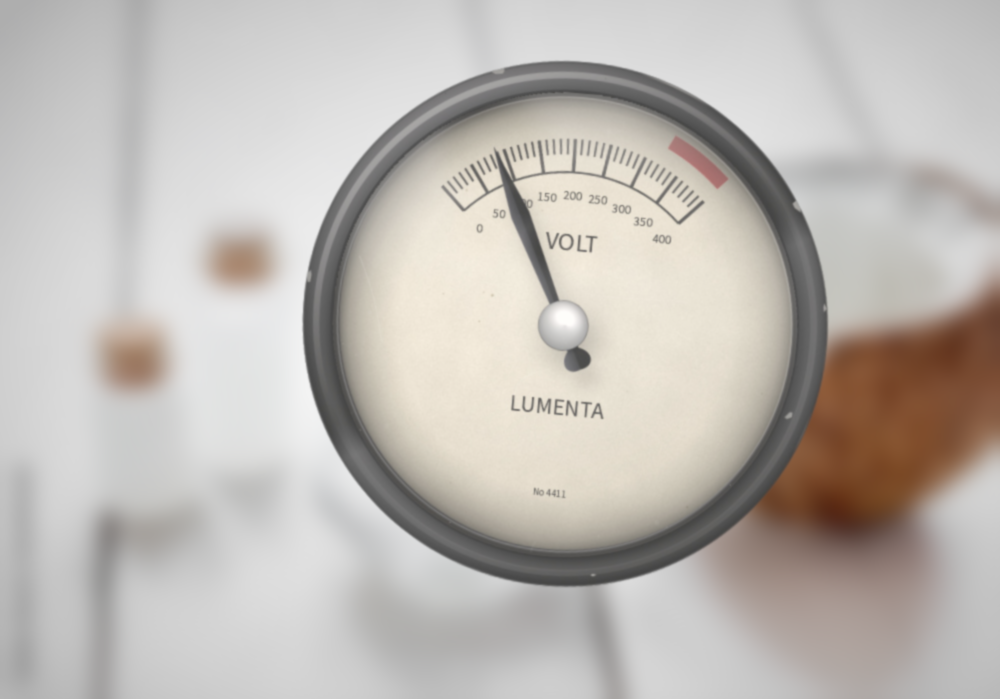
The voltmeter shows 90 V
